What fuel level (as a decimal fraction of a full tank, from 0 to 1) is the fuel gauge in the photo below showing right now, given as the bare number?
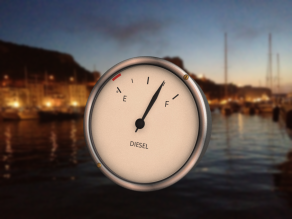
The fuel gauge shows 0.75
